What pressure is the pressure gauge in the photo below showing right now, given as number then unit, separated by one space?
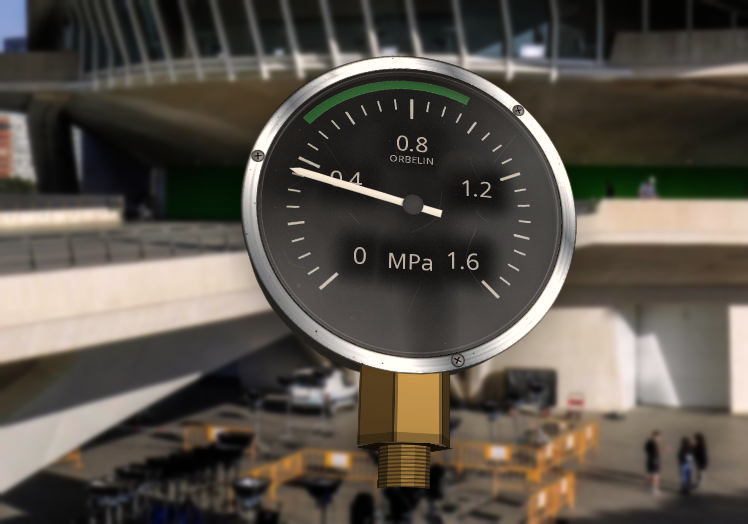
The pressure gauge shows 0.35 MPa
